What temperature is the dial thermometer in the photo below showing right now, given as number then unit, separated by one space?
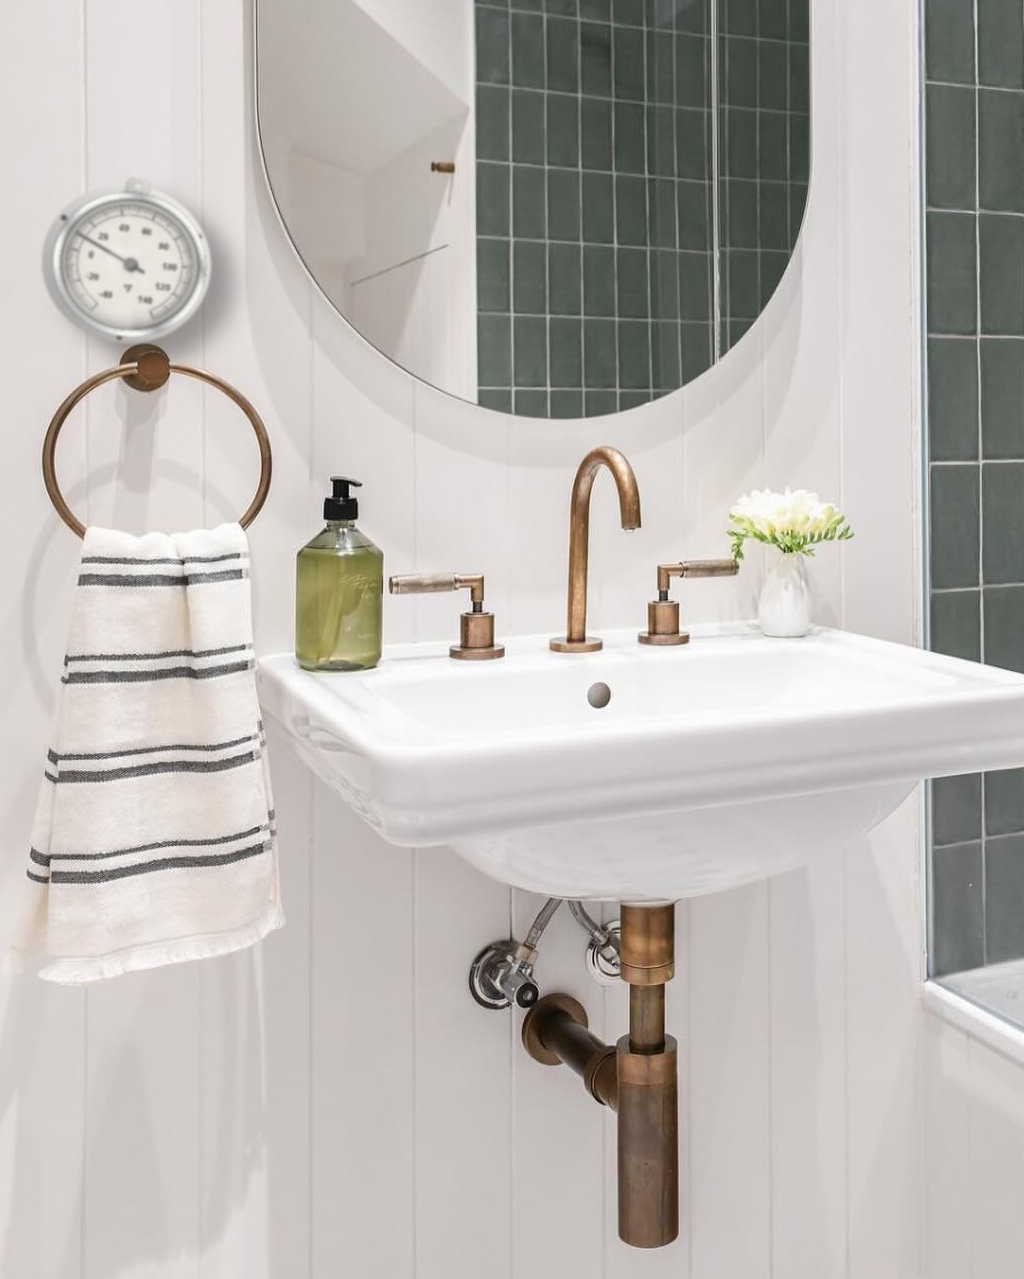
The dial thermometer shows 10 °F
